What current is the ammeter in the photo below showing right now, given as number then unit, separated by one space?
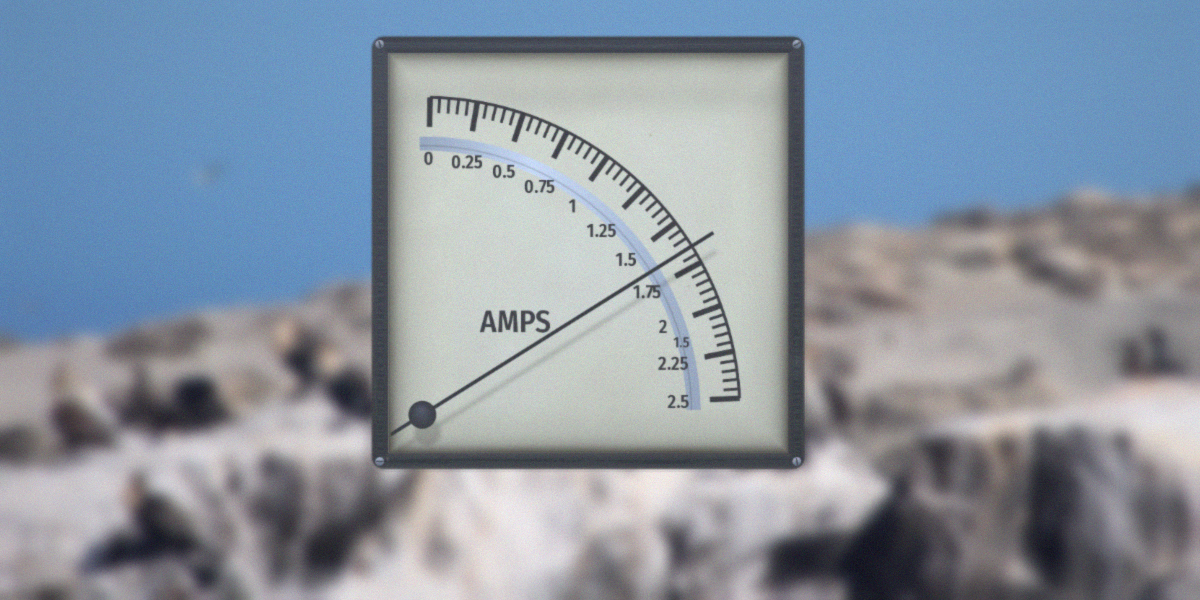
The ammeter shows 1.65 A
